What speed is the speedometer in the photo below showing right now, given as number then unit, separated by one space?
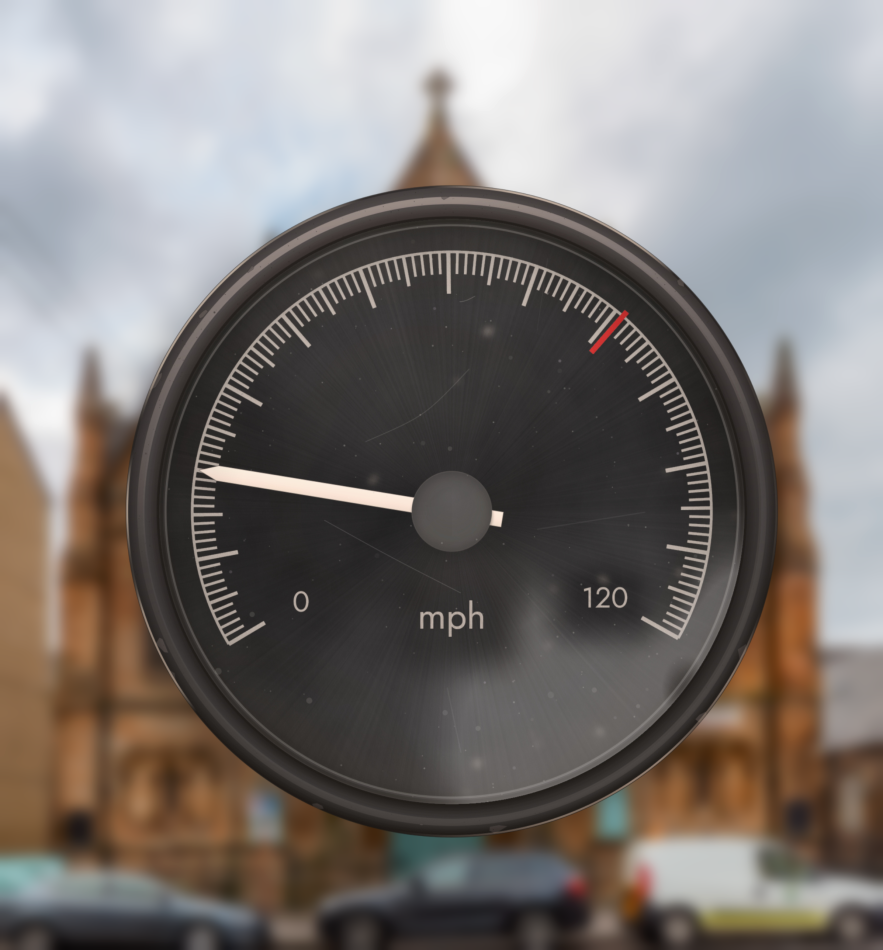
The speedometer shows 20 mph
